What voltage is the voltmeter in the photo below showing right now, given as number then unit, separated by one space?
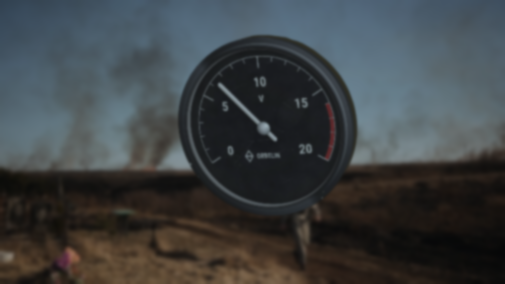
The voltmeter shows 6.5 V
